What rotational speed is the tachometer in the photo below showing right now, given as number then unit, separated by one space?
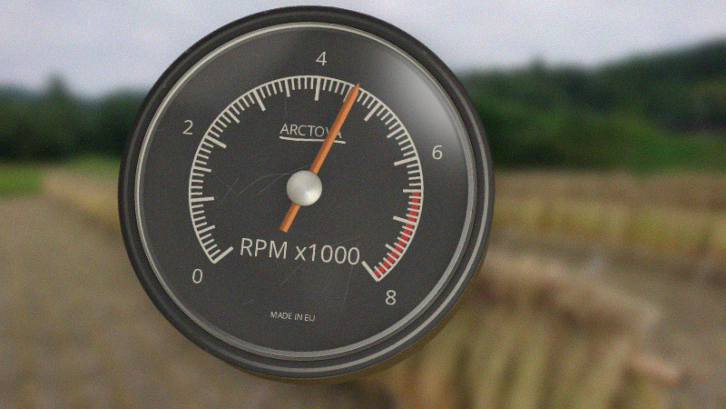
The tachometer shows 4600 rpm
